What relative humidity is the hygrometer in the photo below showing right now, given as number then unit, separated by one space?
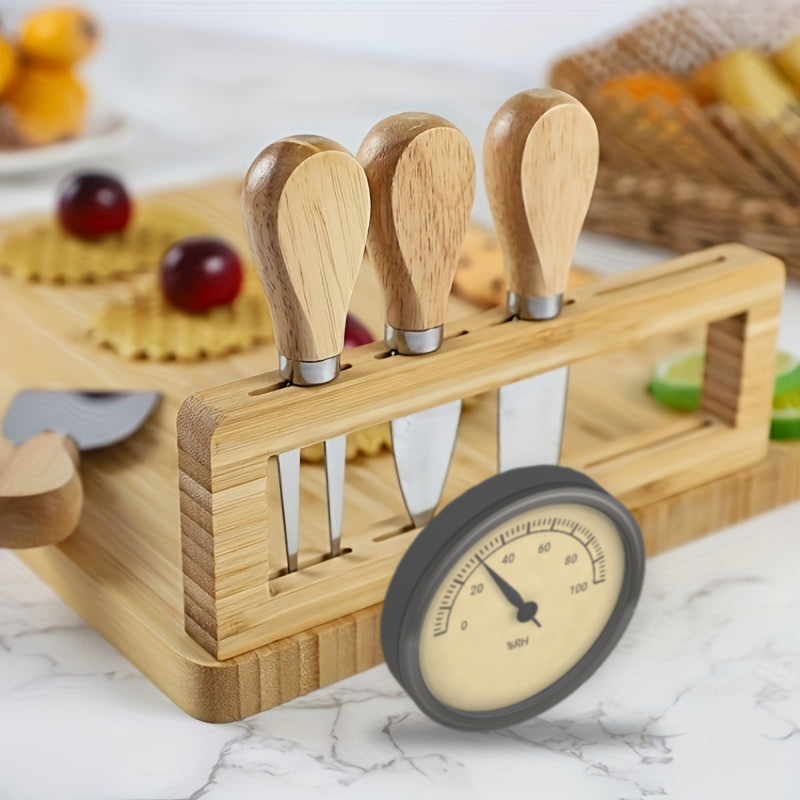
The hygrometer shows 30 %
